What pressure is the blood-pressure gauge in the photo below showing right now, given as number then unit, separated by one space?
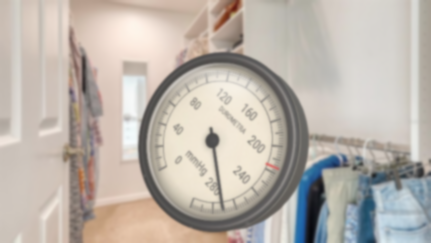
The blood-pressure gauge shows 270 mmHg
